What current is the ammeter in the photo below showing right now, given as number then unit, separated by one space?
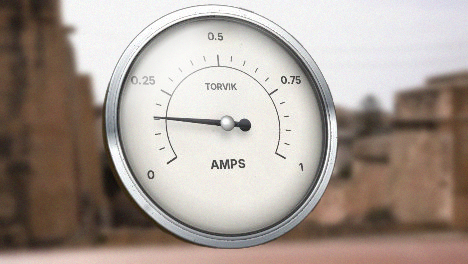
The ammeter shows 0.15 A
